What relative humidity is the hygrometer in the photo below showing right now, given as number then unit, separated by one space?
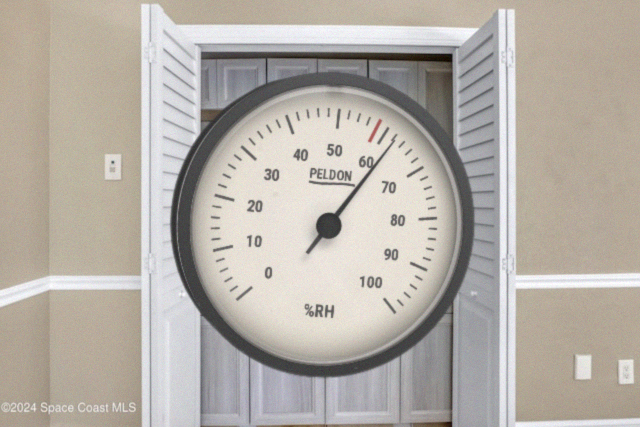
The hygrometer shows 62 %
